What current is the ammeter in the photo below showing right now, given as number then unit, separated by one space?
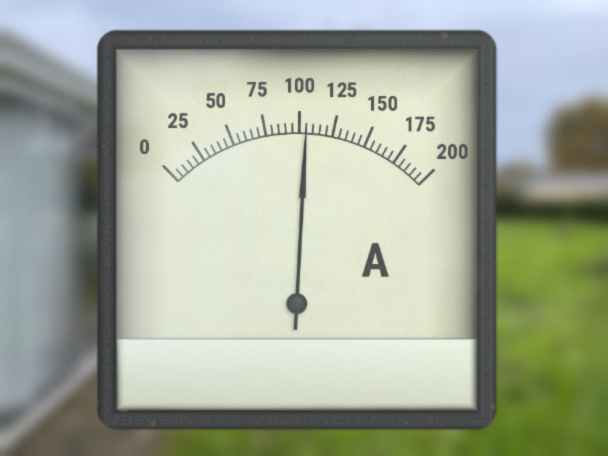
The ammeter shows 105 A
